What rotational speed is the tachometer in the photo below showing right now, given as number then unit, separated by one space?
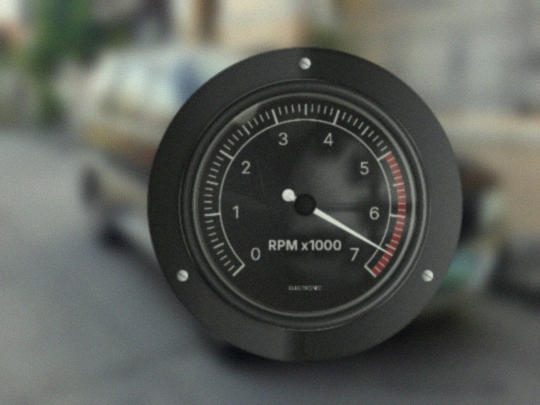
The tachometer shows 6600 rpm
